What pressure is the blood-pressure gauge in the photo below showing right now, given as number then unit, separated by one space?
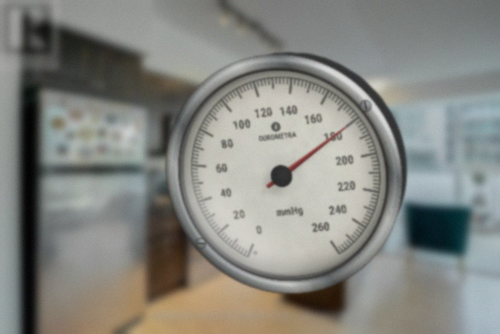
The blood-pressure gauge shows 180 mmHg
